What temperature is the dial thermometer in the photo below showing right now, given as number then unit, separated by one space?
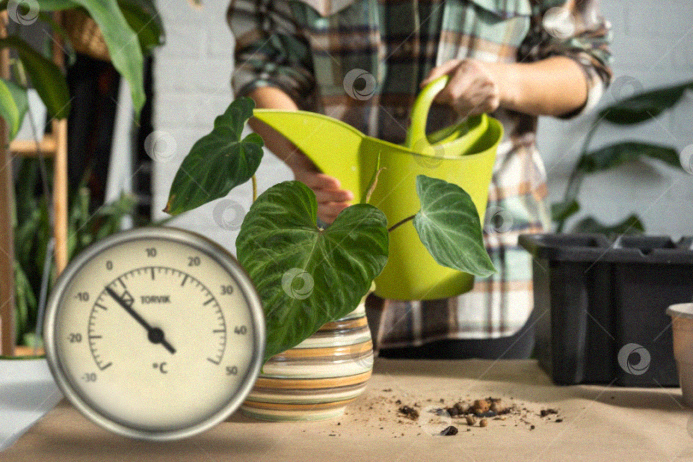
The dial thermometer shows -4 °C
